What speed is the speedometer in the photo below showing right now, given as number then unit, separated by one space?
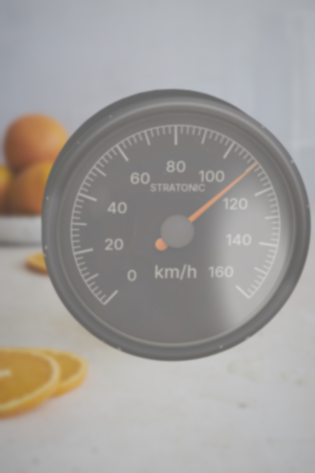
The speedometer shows 110 km/h
